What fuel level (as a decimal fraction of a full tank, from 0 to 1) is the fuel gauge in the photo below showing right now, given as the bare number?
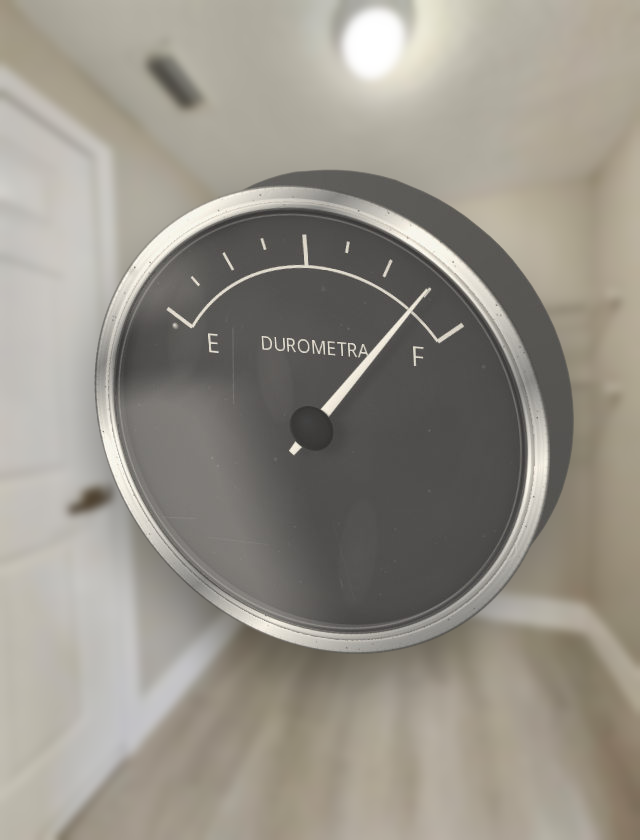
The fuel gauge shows 0.875
